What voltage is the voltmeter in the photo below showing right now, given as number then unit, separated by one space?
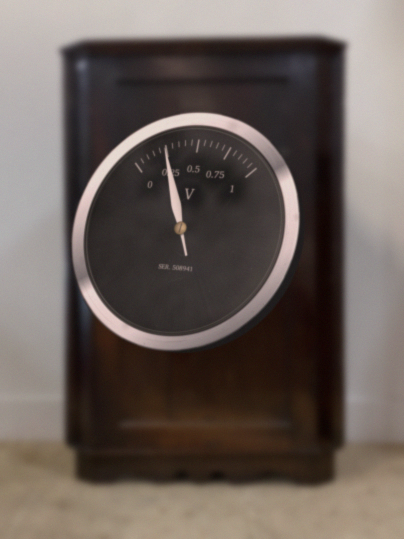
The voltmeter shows 0.25 V
